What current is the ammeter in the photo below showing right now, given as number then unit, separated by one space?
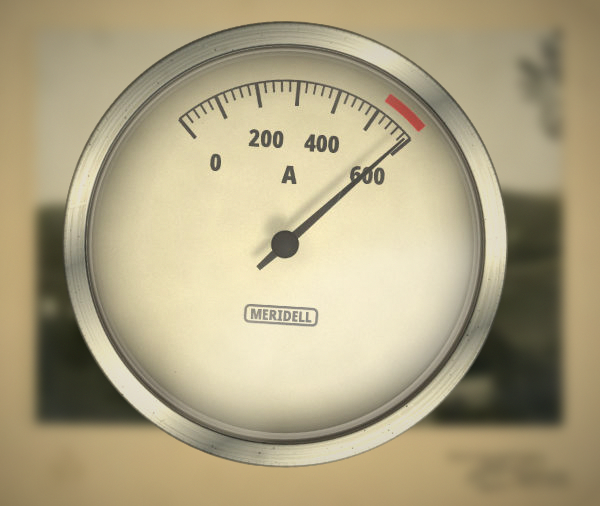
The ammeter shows 590 A
